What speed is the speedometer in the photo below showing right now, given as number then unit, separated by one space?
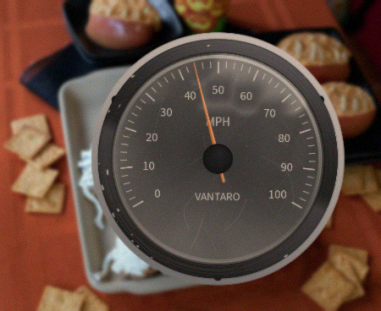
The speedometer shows 44 mph
